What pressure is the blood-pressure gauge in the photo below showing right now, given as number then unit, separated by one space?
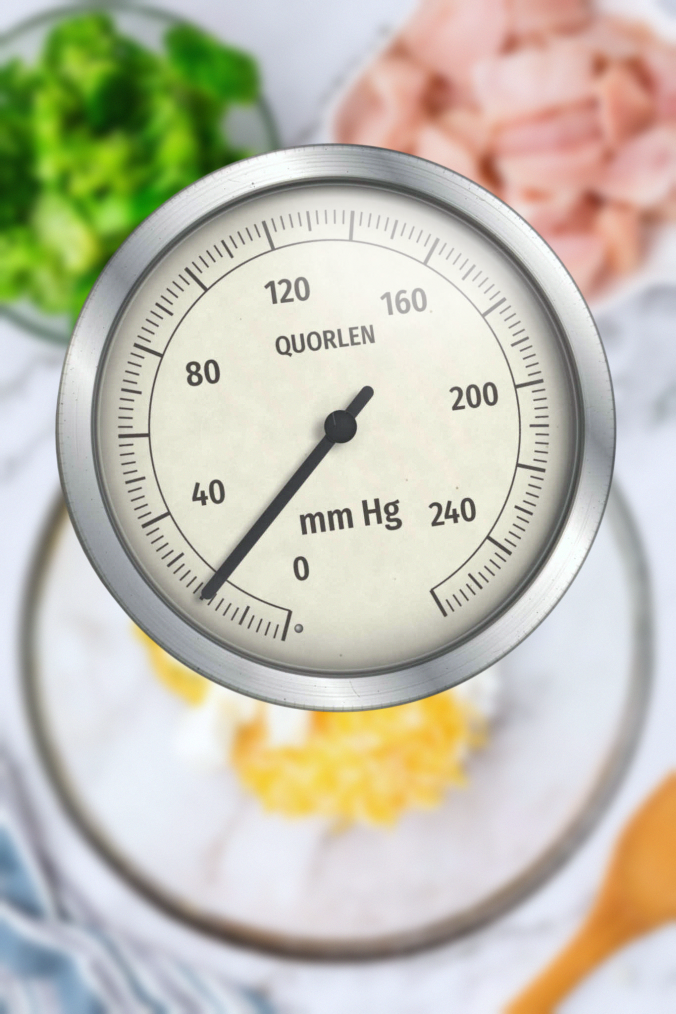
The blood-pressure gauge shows 20 mmHg
